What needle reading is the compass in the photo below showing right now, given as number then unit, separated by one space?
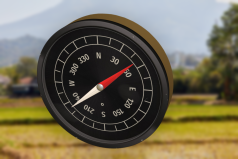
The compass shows 52.5 °
